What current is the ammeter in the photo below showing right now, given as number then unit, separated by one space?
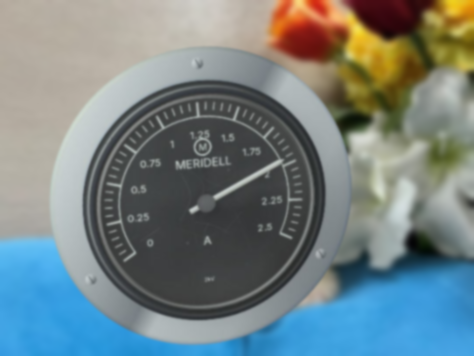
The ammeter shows 1.95 A
